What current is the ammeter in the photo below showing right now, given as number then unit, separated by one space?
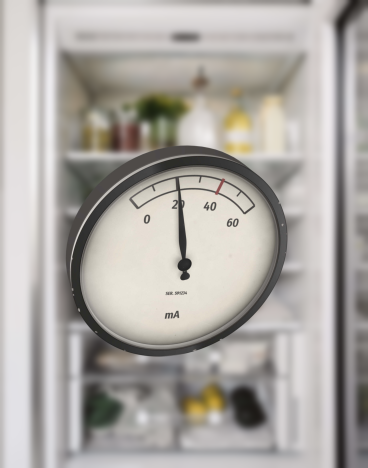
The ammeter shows 20 mA
